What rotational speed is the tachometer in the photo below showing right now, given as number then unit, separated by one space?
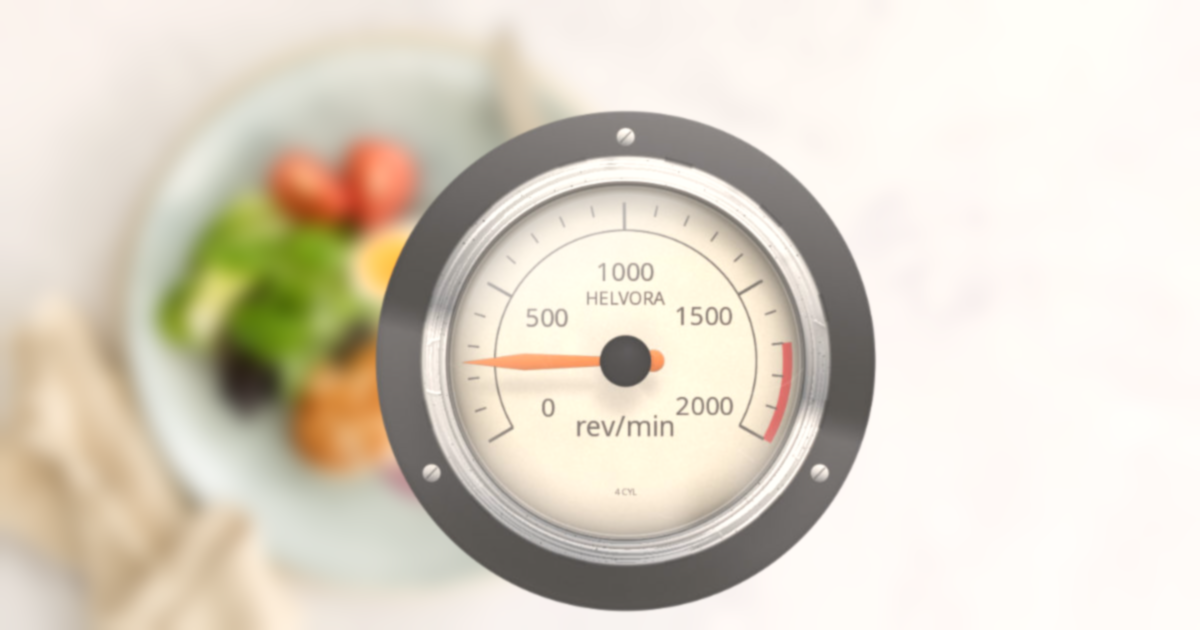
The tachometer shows 250 rpm
